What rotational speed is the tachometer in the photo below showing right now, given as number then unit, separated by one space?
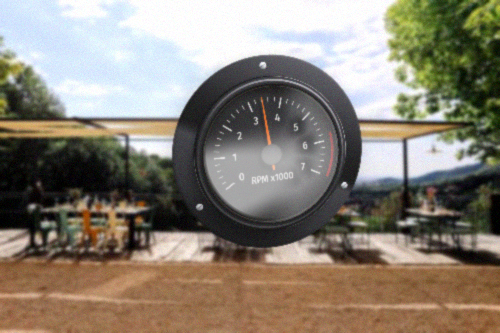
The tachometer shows 3400 rpm
